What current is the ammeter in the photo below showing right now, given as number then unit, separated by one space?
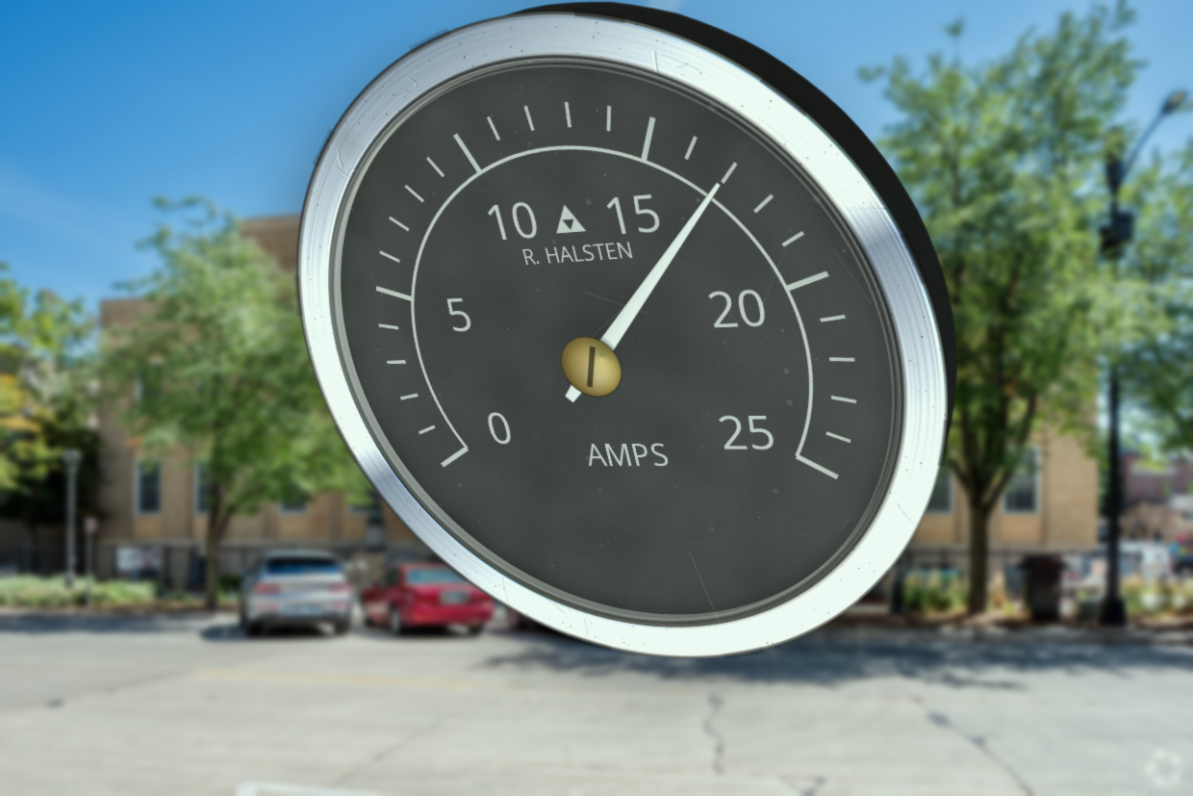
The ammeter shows 17 A
